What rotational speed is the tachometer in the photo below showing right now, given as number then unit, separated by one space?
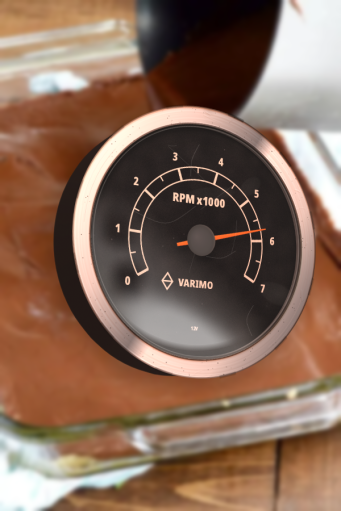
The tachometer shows 5750 rpm
